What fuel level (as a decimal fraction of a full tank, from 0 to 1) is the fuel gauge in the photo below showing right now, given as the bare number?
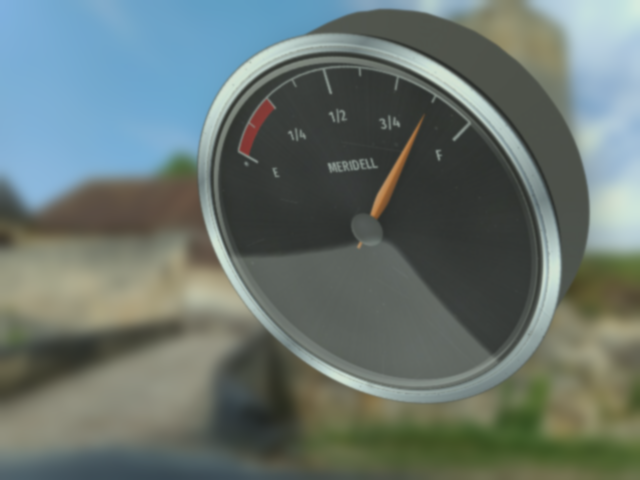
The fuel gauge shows 0.875
